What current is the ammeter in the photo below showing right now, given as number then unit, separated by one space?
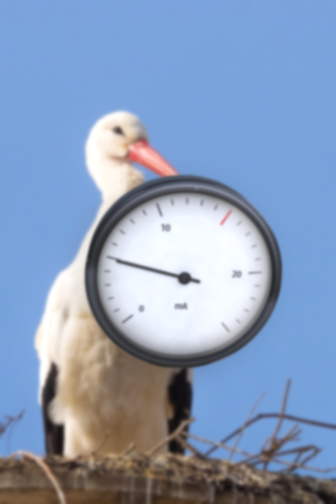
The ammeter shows 5 mA
